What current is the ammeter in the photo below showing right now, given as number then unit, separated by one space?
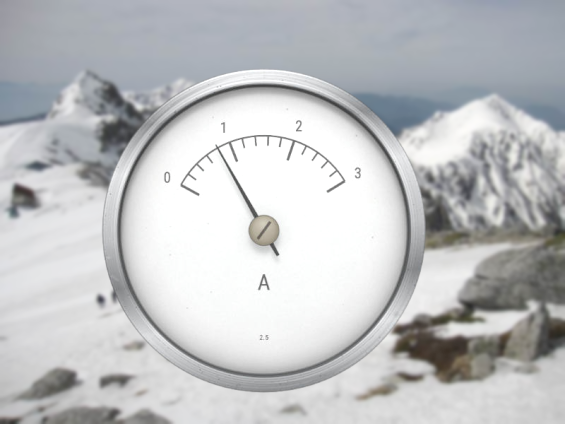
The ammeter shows 0.8 A
